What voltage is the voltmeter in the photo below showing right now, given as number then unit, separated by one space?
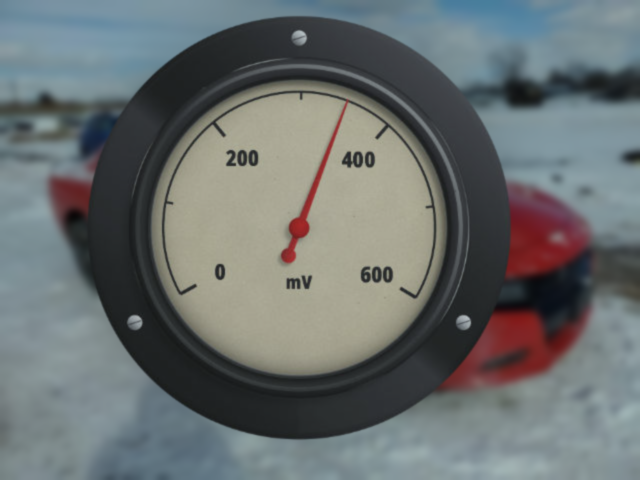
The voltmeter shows 350 mV
